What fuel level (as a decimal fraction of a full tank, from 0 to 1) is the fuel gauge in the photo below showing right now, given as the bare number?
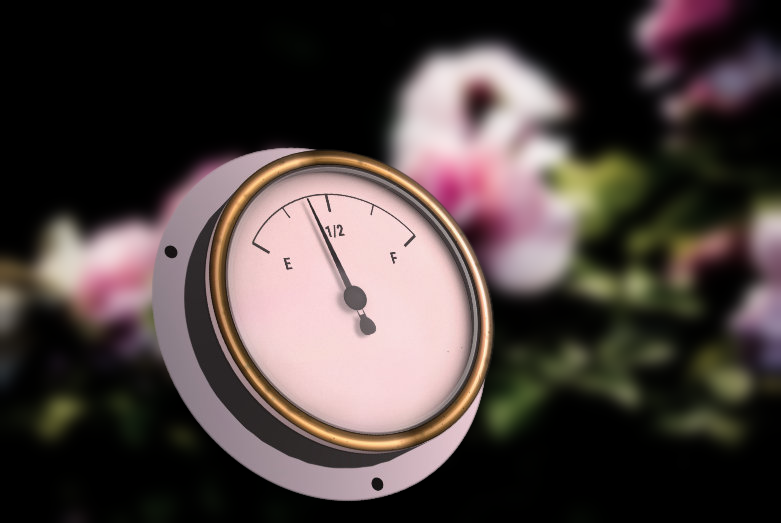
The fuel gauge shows 0.375
